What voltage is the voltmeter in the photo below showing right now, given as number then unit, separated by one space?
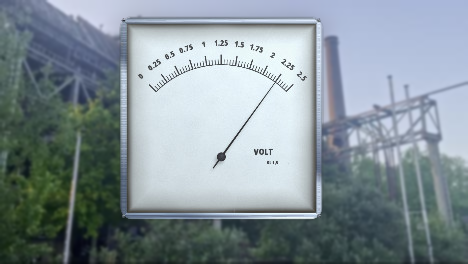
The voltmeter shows 2.25 V
